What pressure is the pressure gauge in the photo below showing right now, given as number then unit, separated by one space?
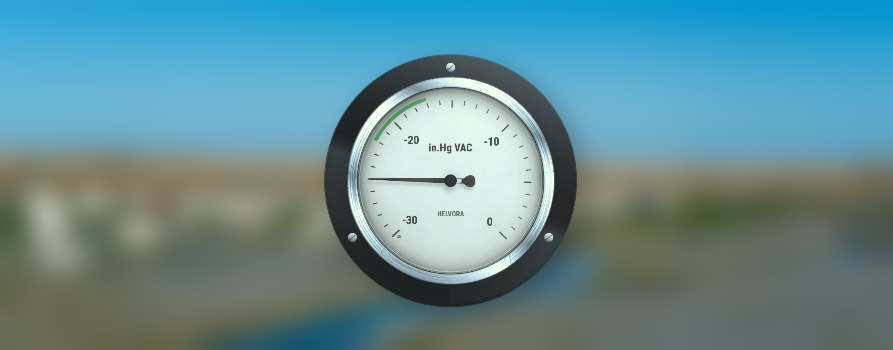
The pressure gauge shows -25 inHg
